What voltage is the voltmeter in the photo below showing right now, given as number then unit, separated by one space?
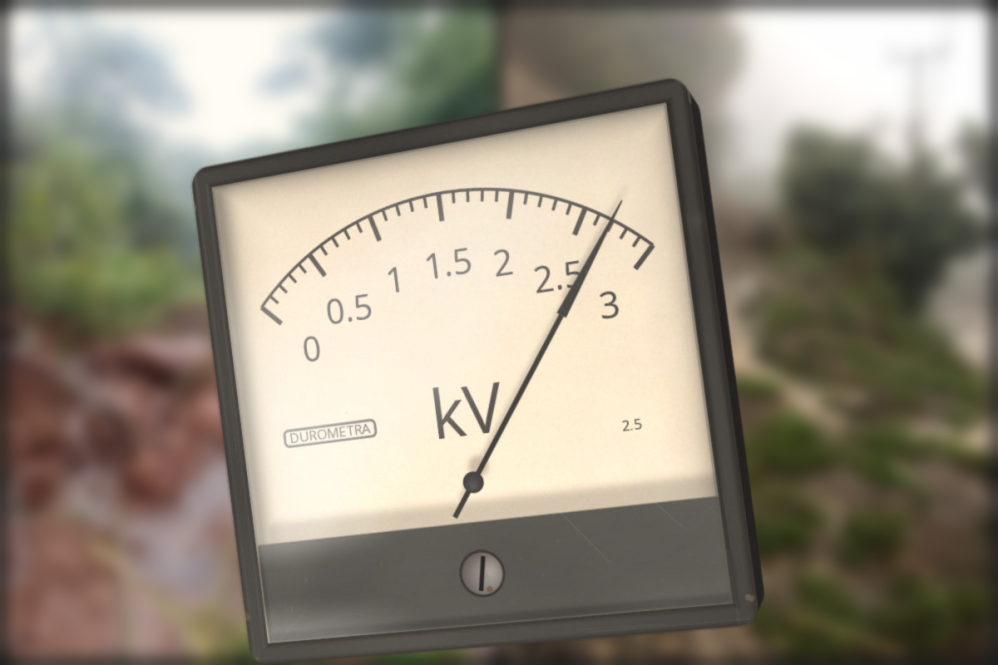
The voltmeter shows 2.7 kV
